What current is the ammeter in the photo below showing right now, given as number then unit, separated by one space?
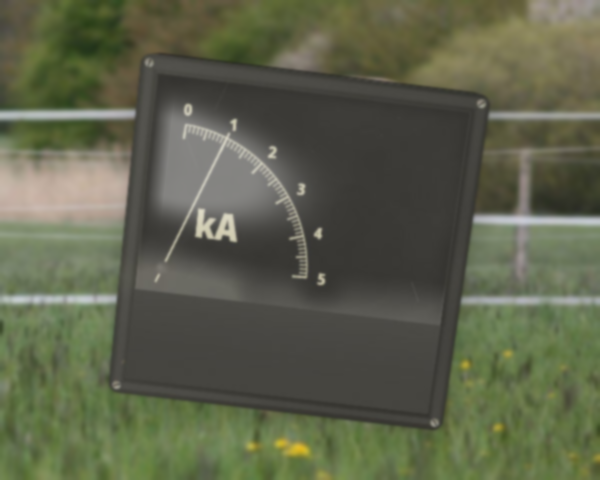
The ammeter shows 1 kA
